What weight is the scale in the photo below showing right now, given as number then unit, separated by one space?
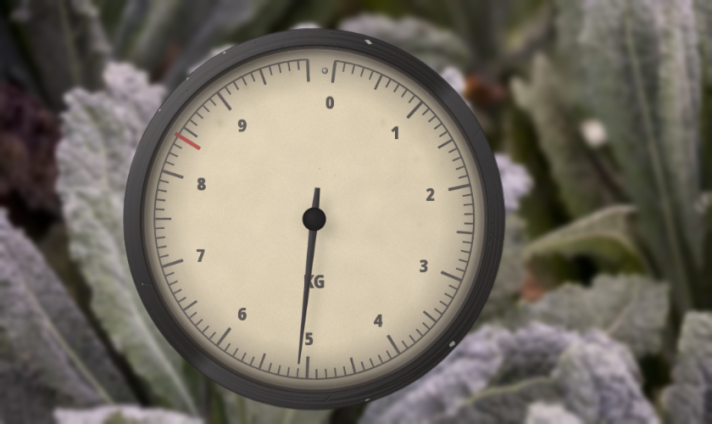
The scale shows 5.1 kg
